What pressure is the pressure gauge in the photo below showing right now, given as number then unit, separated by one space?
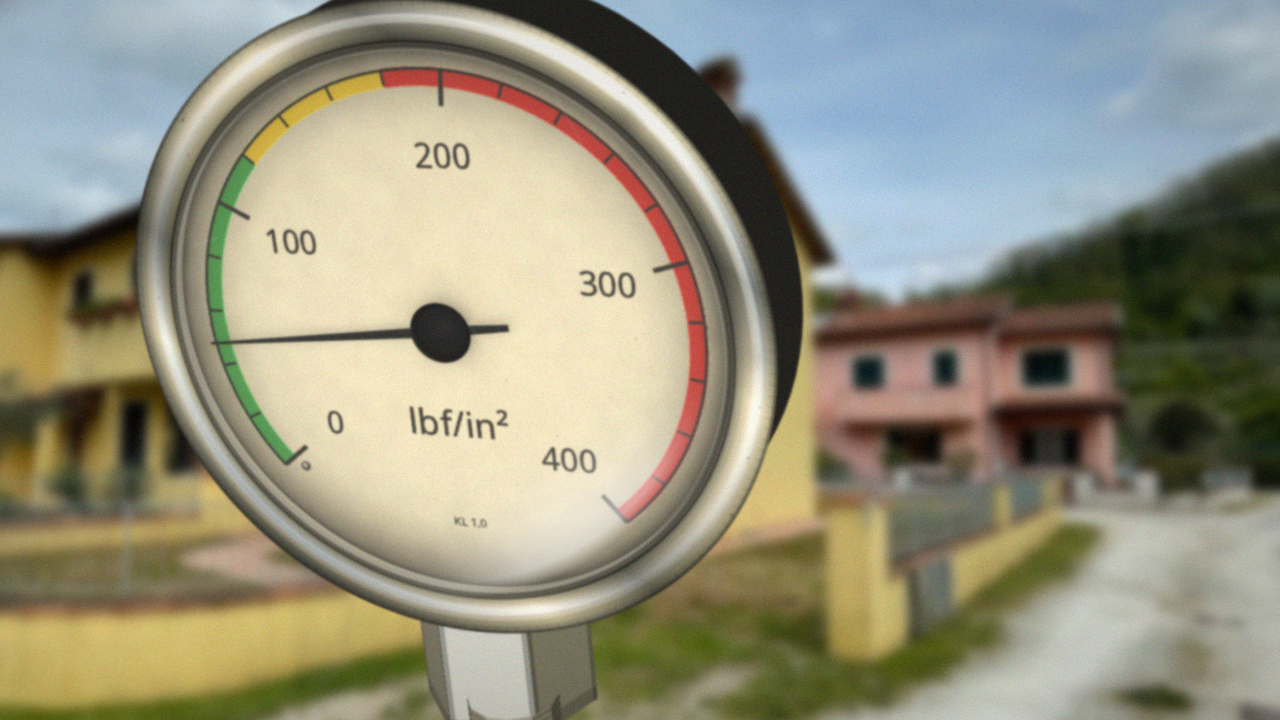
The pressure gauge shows 50 psi
